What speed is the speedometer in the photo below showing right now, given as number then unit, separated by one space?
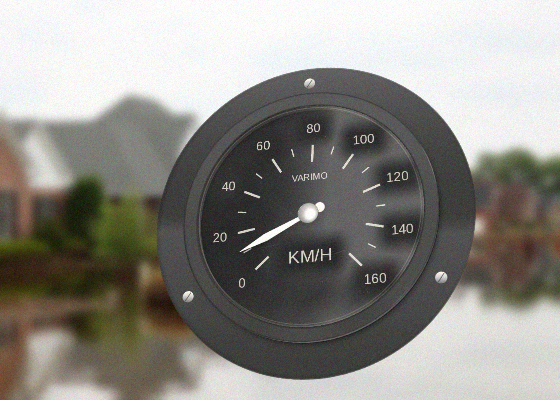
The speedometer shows 10 km/h
